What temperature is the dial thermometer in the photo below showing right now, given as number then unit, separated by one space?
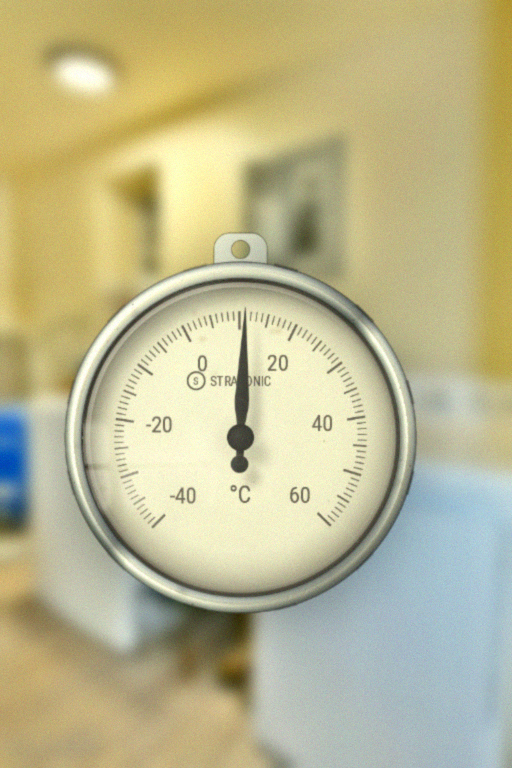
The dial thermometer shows 11 °C
